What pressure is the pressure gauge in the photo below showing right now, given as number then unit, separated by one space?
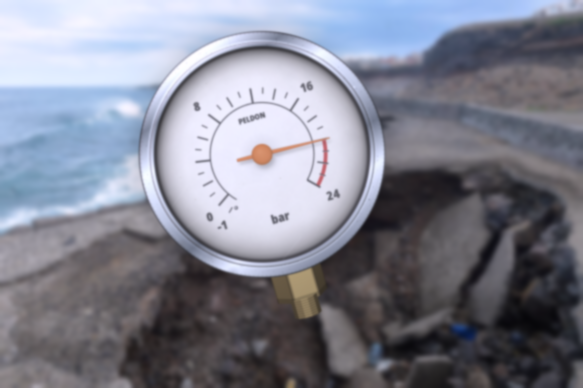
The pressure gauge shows 20 bar
